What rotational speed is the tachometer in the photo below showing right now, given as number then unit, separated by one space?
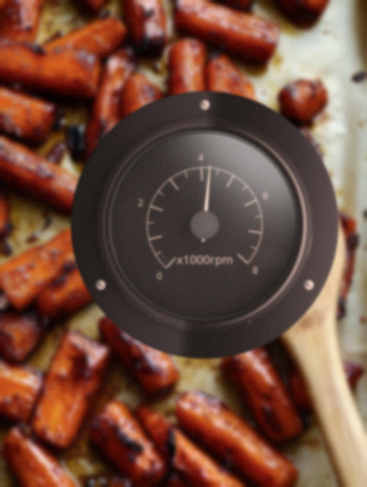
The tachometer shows 4250 rpm
